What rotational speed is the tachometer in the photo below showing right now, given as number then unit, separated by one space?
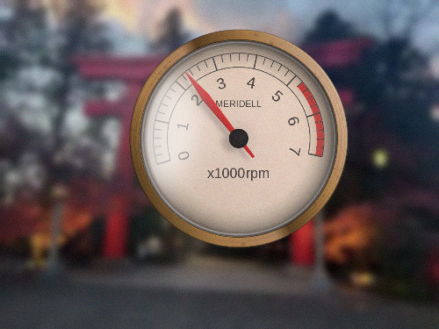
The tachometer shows 2300 rpm
